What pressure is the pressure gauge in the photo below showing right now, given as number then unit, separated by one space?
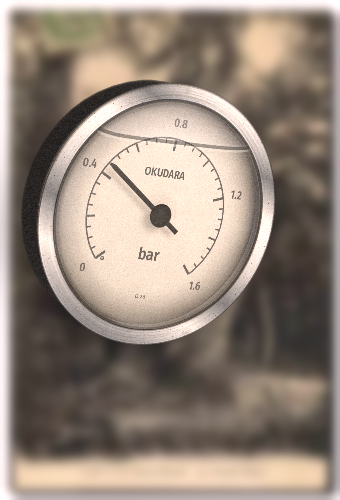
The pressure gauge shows 0.45 bar
